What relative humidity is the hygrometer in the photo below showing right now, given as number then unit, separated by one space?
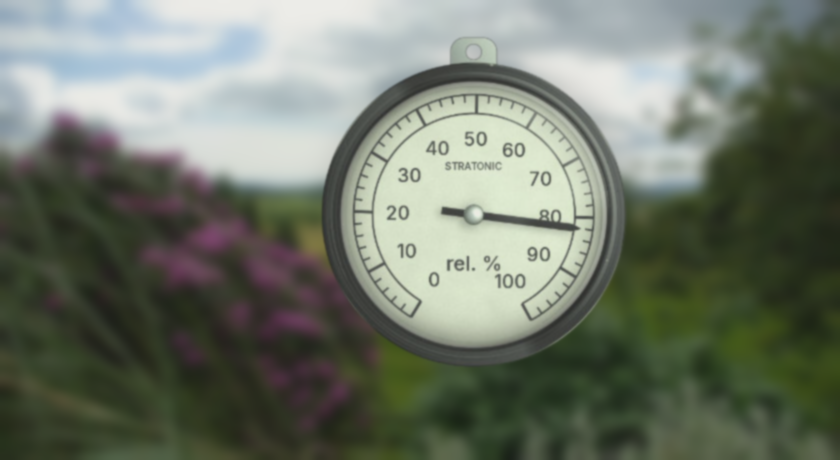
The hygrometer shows 82 %
